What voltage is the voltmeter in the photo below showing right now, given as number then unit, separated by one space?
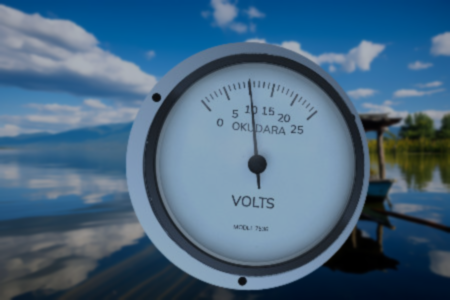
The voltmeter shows 10 V
